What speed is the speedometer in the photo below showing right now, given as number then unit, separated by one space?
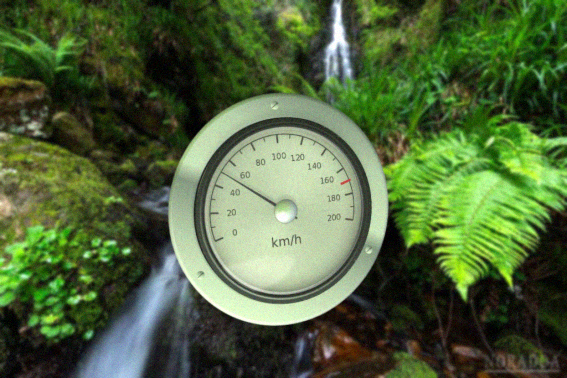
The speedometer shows 50 km/h
